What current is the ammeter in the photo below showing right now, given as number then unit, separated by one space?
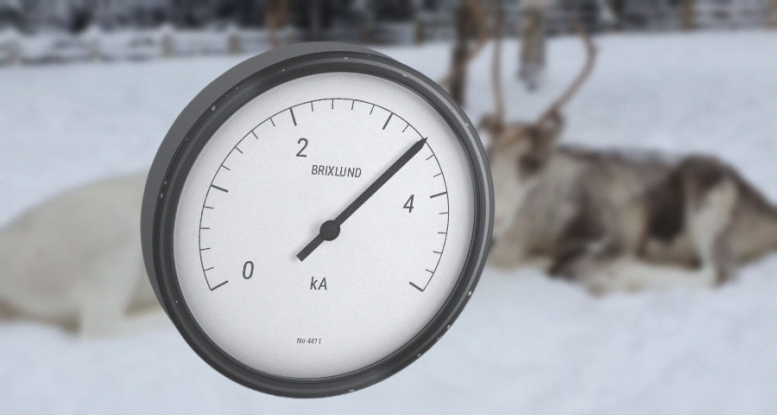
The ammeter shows 3.4 kA
